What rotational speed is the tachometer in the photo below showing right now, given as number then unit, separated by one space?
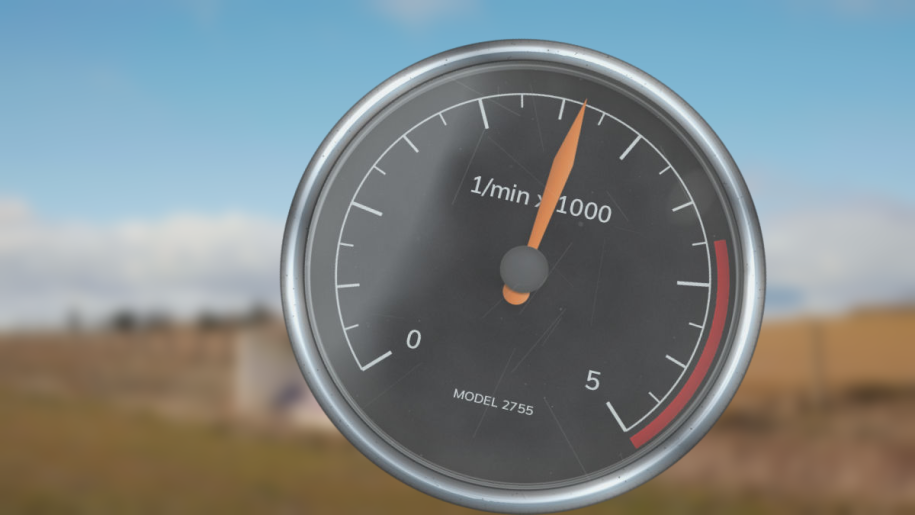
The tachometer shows 2625 rpm
